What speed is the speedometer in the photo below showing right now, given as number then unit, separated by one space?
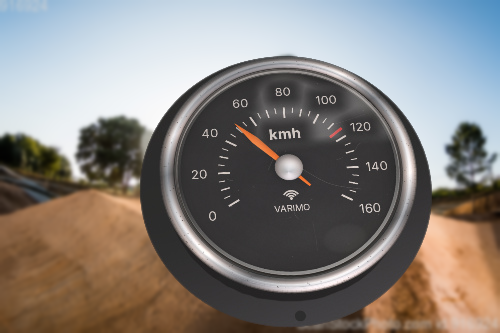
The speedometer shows 50 km/h
